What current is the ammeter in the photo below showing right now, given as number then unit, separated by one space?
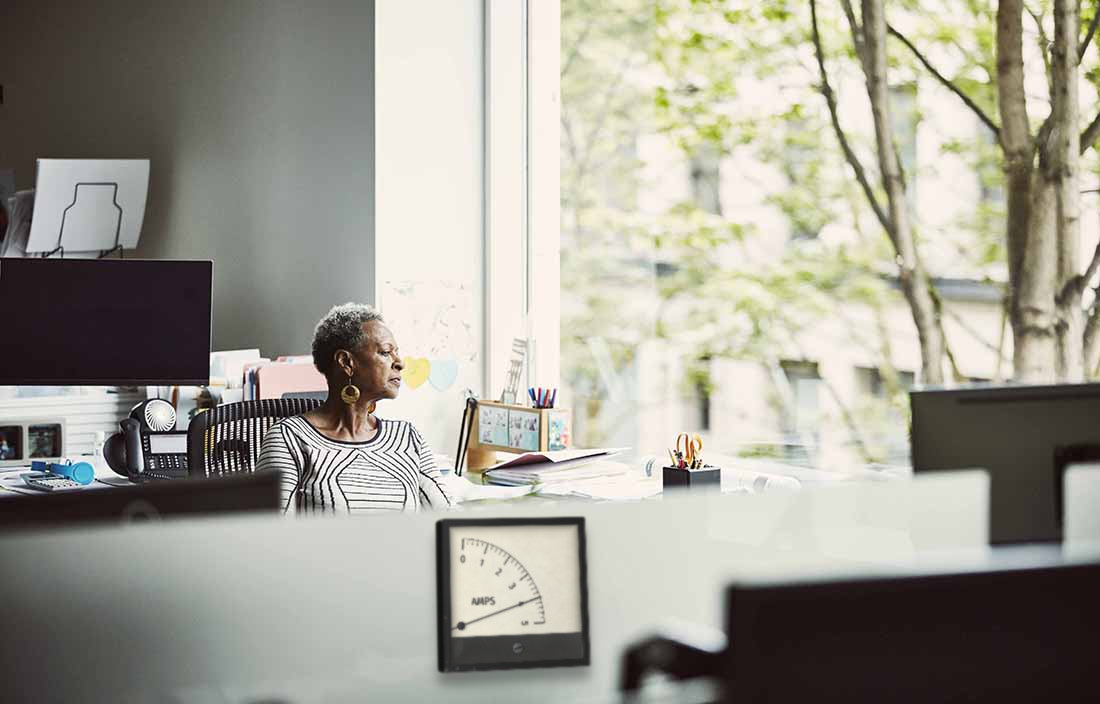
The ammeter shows 4 A
